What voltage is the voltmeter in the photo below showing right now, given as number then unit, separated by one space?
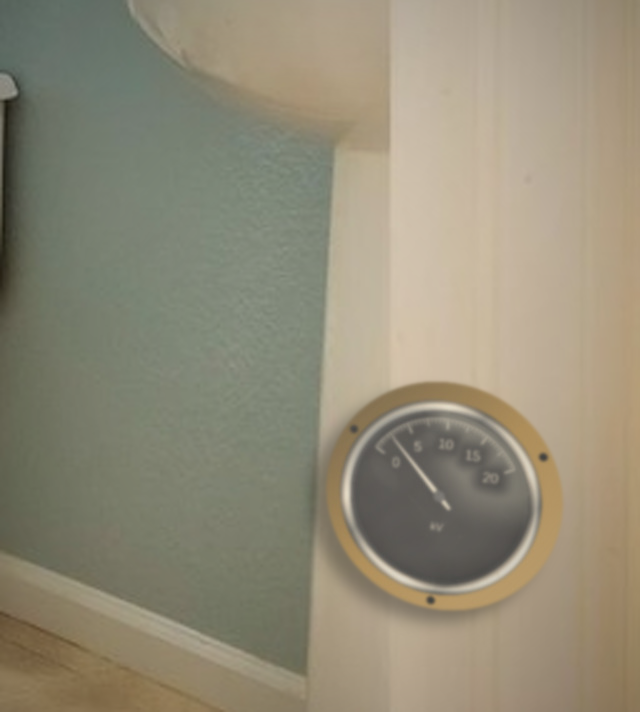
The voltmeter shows 2.5 kV
